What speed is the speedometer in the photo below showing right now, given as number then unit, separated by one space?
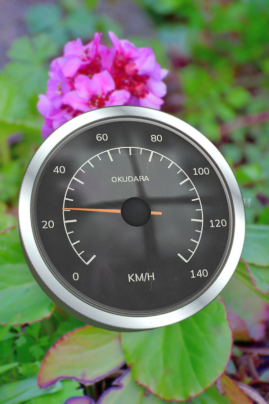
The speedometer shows 25 km/h
